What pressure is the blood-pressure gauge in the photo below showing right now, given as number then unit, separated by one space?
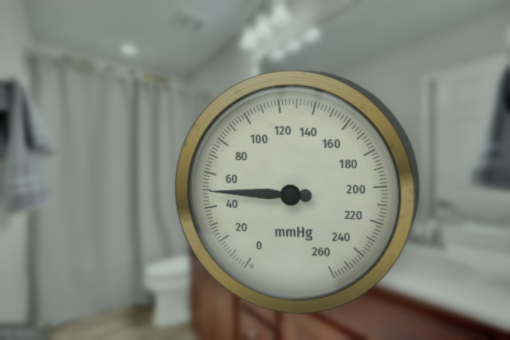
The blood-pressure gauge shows 50 mmHg
